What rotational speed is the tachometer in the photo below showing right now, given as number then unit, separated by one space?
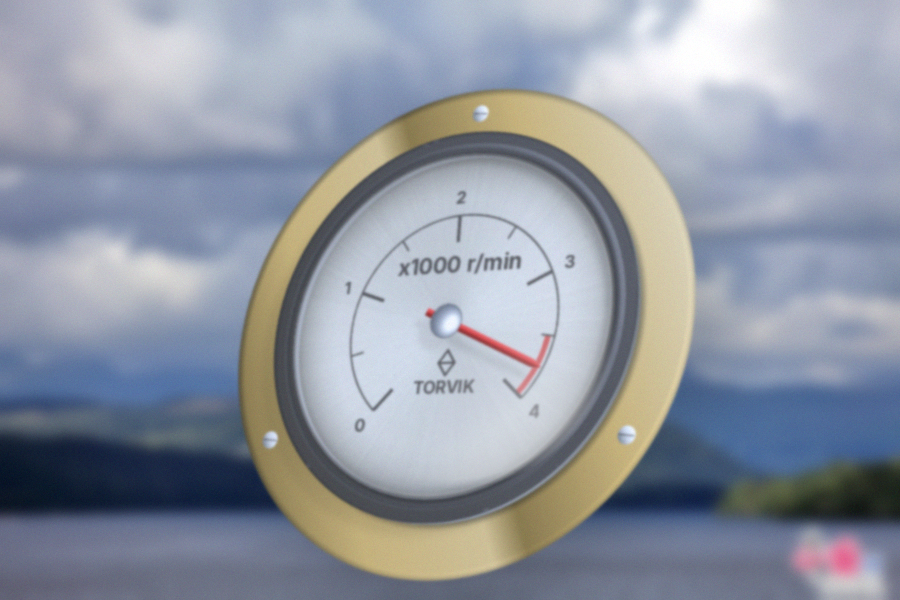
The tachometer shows 3750 rpm
